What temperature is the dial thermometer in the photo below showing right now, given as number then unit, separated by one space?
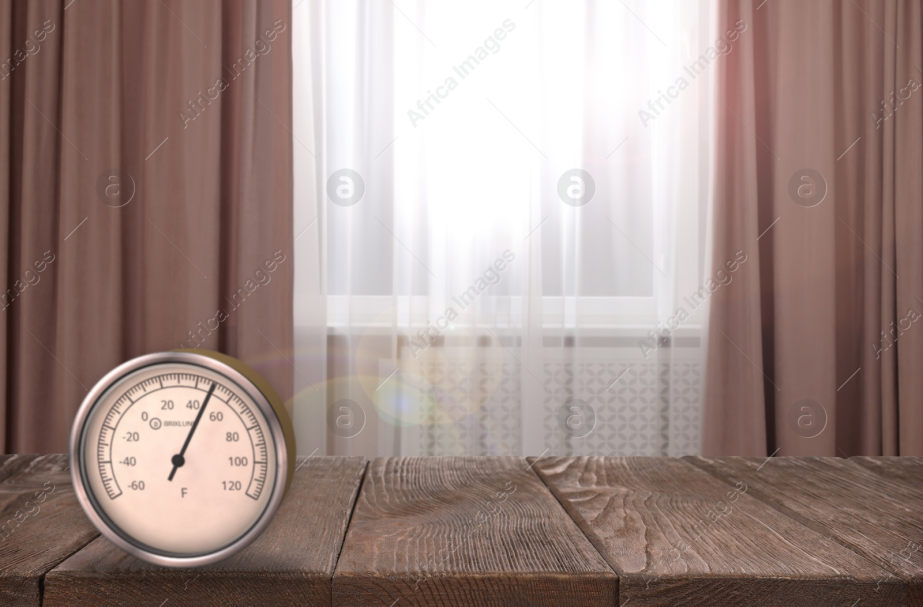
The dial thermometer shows 50 °F
